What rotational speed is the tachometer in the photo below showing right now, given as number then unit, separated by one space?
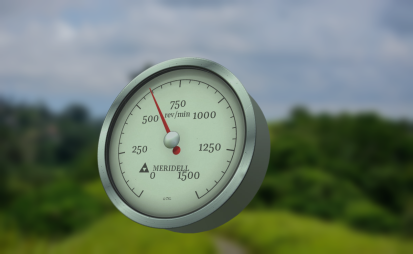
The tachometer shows 600 rpm
